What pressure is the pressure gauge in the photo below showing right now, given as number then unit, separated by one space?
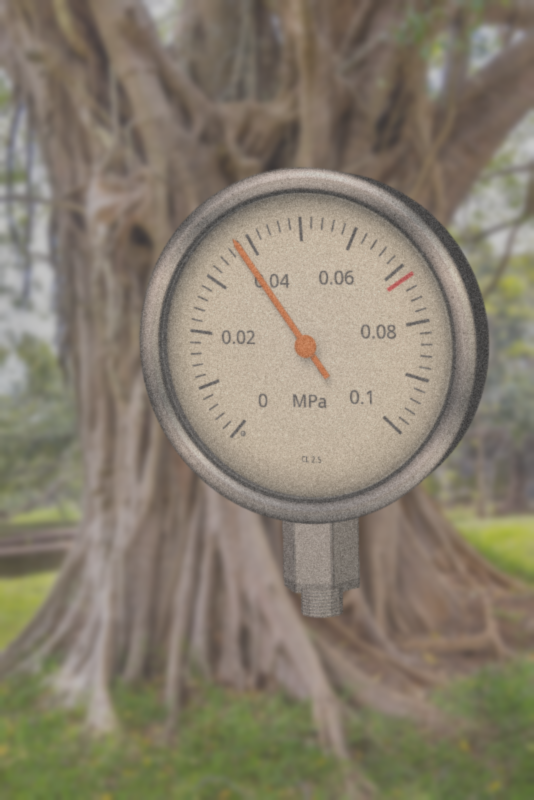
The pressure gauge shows 0.038 MPa
